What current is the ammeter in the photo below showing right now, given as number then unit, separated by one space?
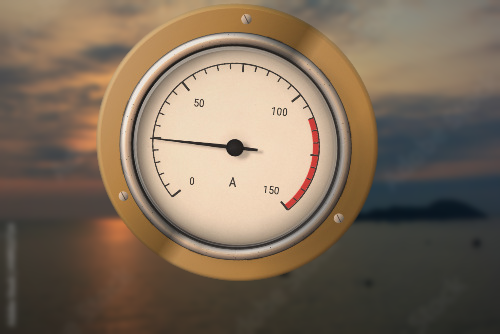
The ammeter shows 25 A
